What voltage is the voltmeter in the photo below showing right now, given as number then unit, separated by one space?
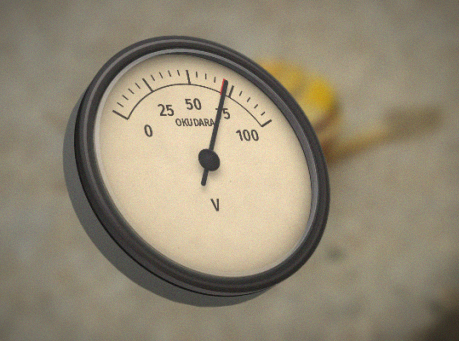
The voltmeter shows 70 V
